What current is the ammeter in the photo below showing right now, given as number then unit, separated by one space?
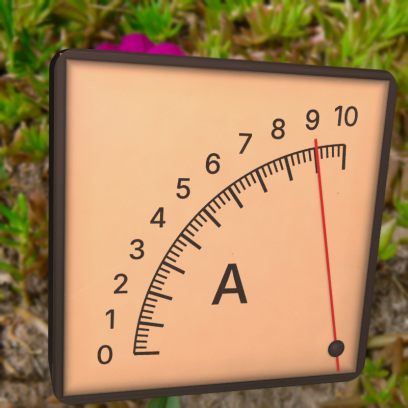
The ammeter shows 9 A
